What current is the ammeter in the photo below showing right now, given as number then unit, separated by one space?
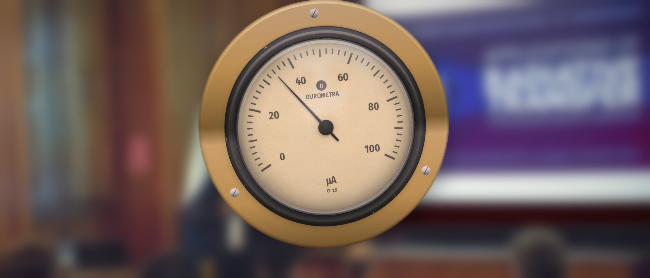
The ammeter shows 34 µA
